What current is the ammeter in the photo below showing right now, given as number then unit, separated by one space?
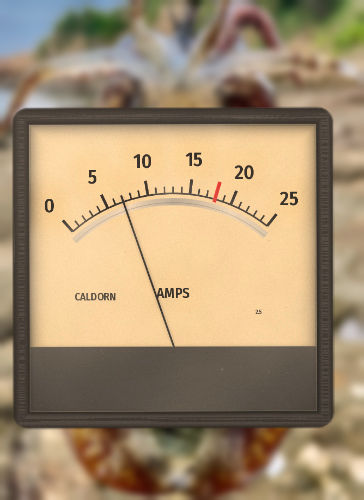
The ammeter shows 7 A
